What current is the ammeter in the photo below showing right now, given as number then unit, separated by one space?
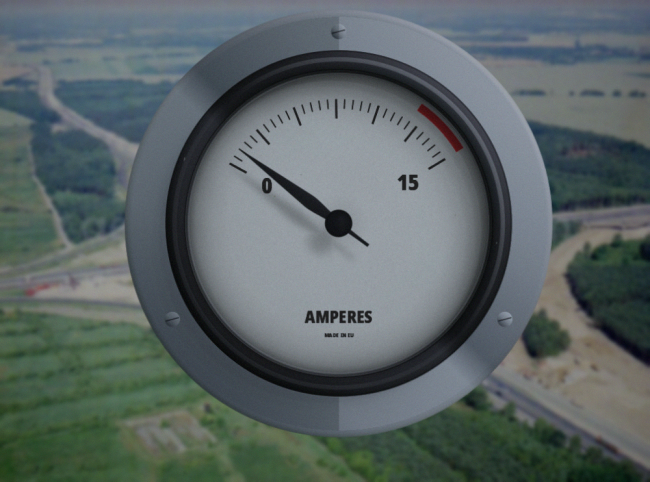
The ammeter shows 1 A
